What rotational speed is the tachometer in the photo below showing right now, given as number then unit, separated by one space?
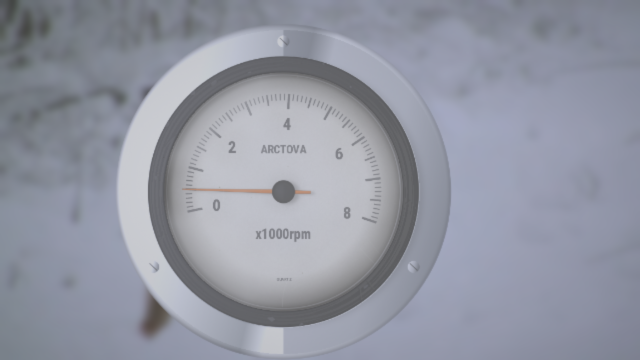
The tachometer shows 500 rpm
